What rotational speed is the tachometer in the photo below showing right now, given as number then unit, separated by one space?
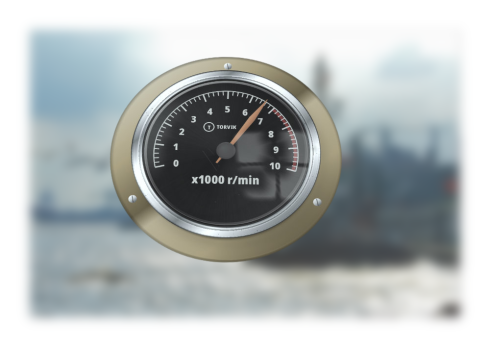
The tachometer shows 6600 rpm
